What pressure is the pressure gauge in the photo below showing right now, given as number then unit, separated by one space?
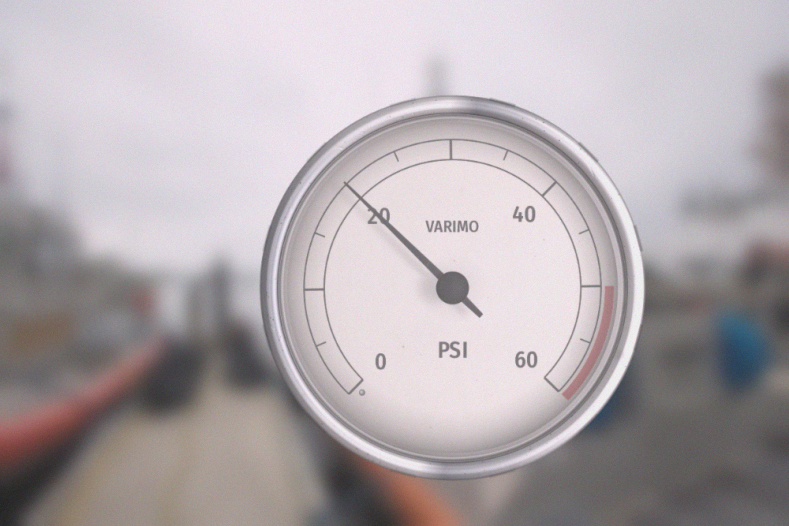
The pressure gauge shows 20 psi
